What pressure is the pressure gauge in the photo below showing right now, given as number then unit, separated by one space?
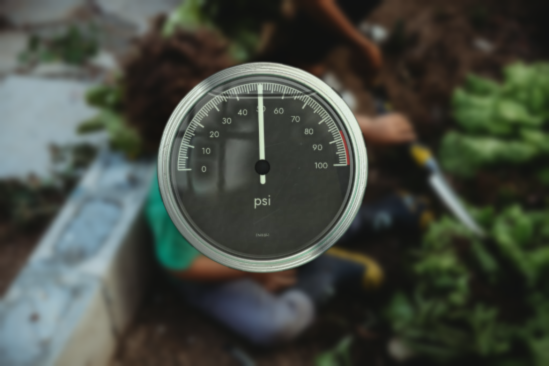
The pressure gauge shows 50 psi
